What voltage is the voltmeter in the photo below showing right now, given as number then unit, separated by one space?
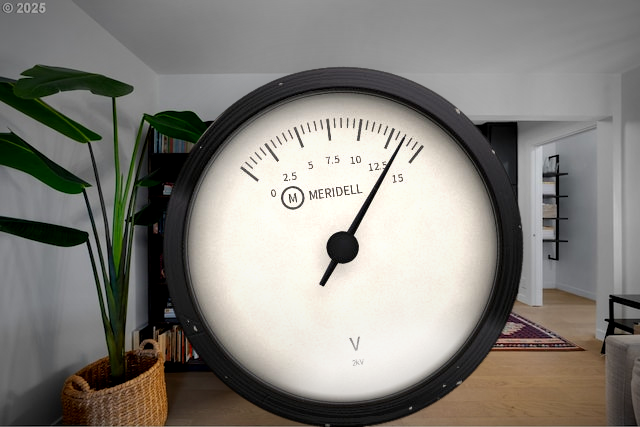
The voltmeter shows 13.5 V
